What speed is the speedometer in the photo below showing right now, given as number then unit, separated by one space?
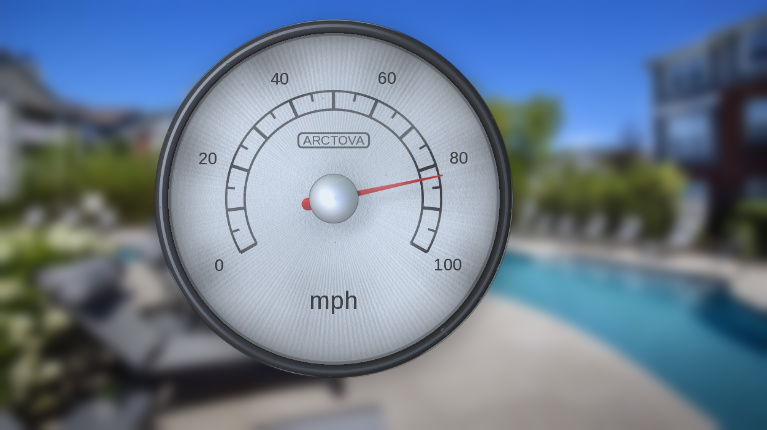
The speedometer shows 82.5 mph
